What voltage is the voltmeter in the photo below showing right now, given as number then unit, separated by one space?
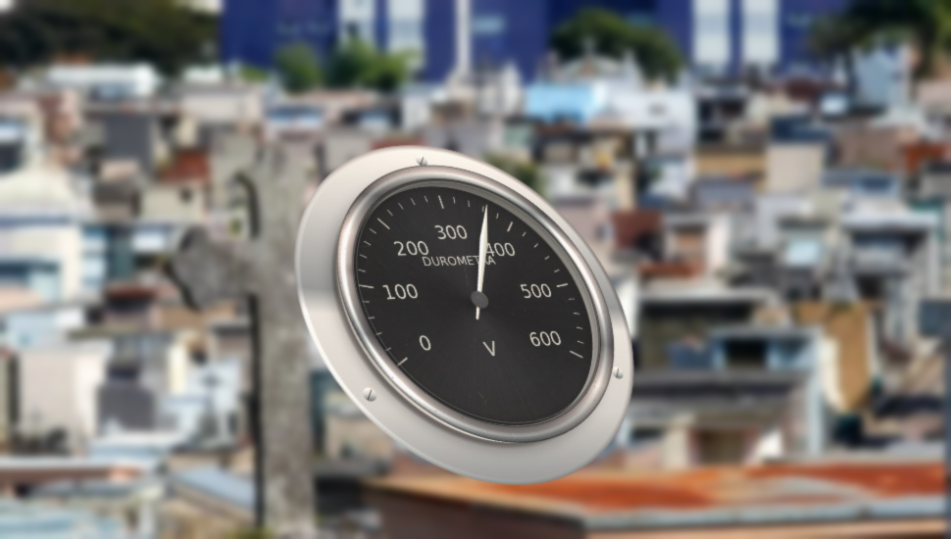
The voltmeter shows 360 V
